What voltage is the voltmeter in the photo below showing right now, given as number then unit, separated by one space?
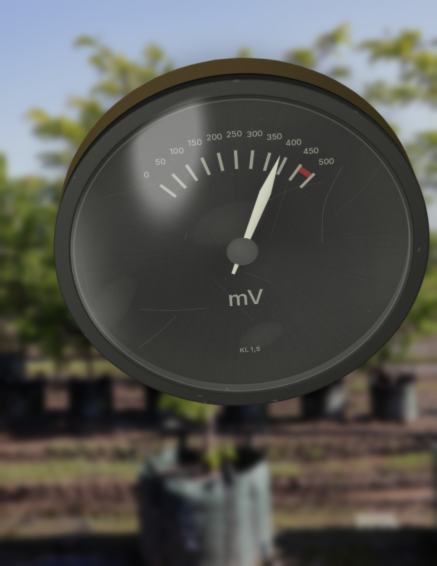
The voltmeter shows 375 mV
